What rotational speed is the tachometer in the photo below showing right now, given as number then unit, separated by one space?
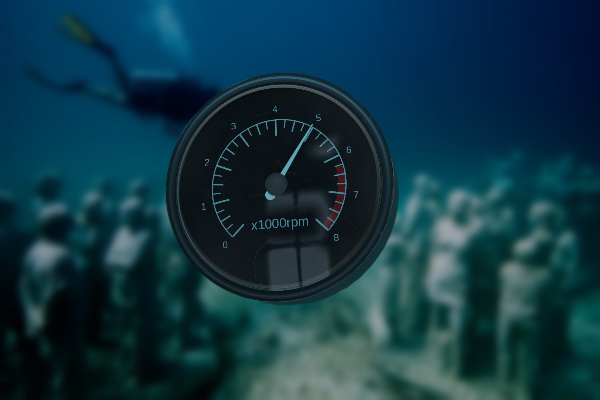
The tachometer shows 5000 rpm
